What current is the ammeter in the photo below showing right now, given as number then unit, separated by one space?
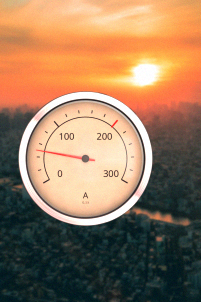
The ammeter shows 50 A
